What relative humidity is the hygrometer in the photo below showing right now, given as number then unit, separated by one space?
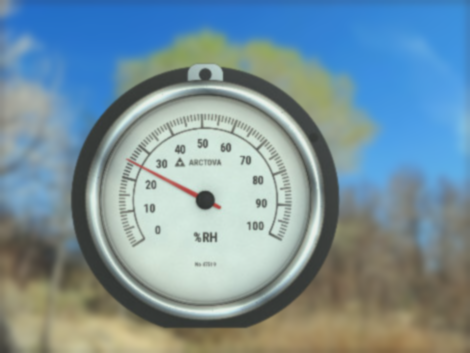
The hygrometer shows 25 %
